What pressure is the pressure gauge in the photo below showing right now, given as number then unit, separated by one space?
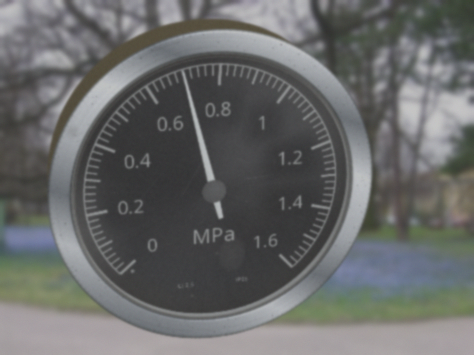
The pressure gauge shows 0.7 MPa
